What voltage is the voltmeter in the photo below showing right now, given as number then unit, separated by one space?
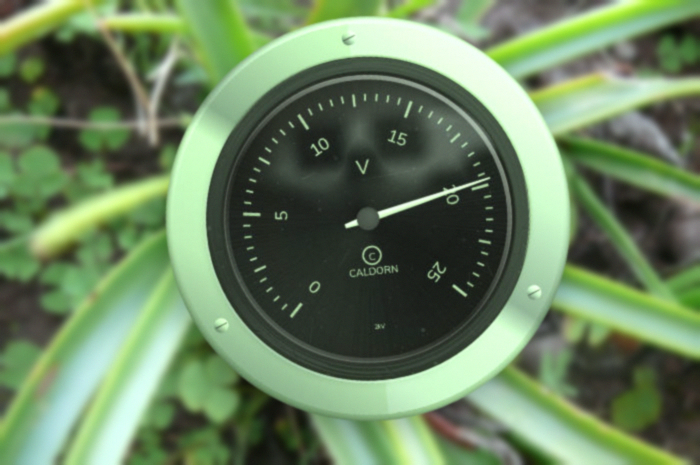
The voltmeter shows 19.75 V
